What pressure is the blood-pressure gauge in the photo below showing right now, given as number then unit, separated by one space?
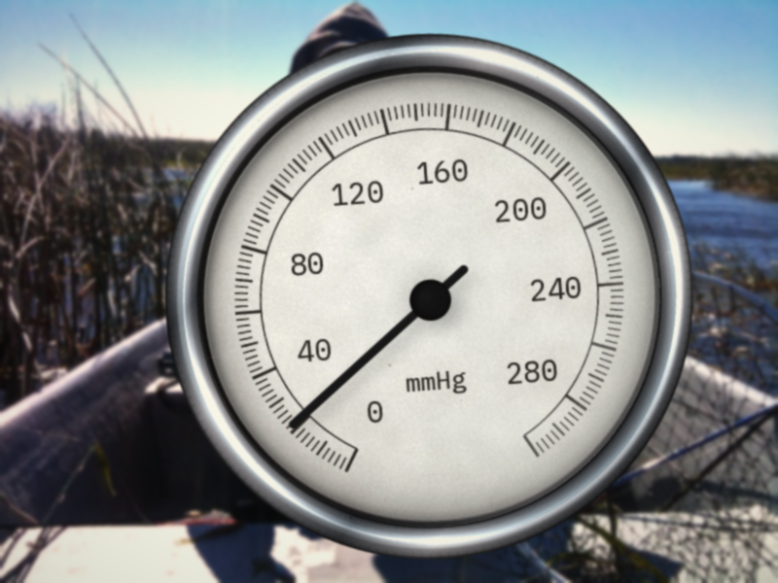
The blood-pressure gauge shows 22 mmHg
